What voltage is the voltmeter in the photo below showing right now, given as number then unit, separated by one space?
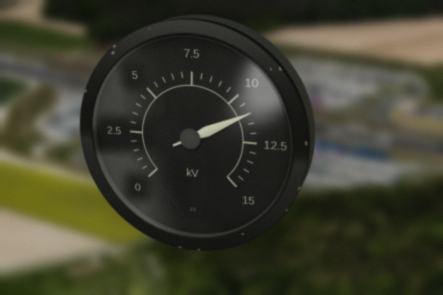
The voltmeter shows 11 kV
